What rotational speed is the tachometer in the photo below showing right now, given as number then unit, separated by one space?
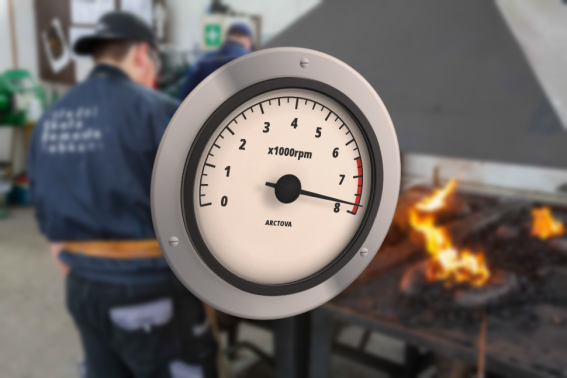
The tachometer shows 7750 rpm
